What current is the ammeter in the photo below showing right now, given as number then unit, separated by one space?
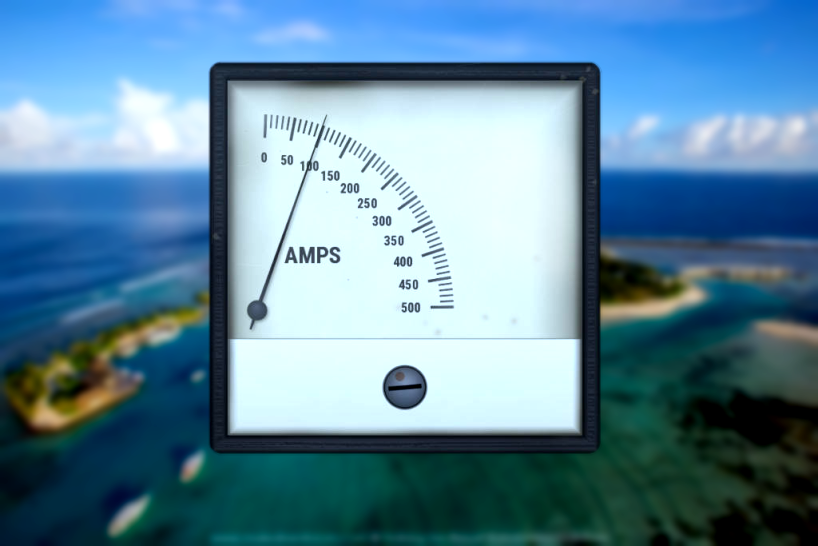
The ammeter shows 100 A
